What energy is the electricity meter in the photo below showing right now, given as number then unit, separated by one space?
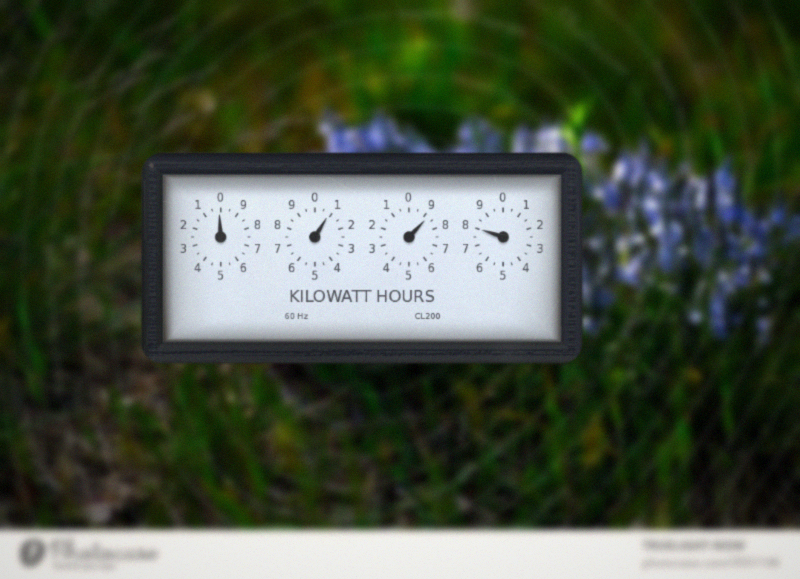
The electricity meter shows 88 kWh
